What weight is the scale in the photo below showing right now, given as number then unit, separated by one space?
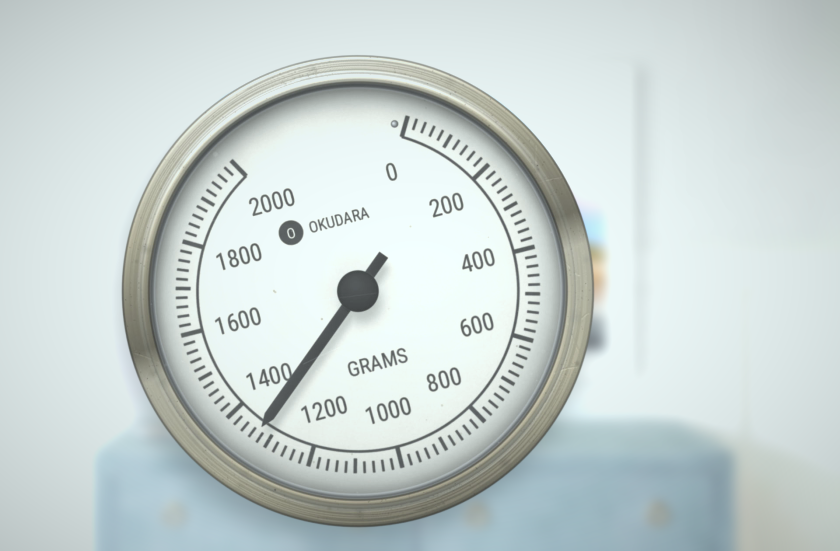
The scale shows 1330 g
